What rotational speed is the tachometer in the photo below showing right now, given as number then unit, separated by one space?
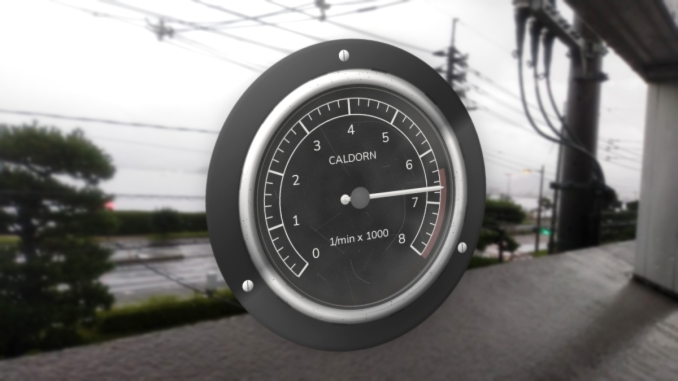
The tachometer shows 6700 rpm
